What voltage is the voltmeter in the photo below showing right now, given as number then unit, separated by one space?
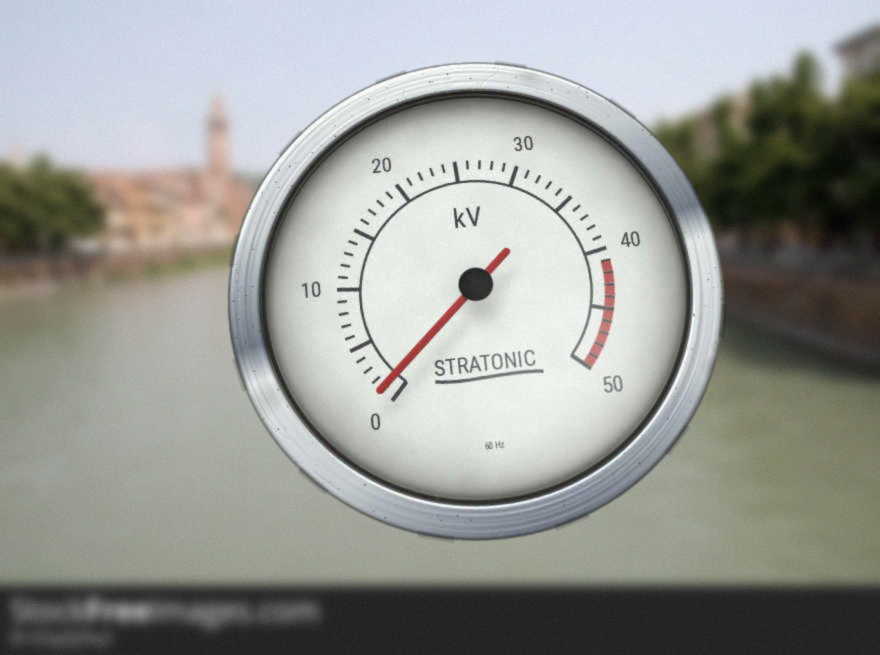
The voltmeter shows 1 kV
